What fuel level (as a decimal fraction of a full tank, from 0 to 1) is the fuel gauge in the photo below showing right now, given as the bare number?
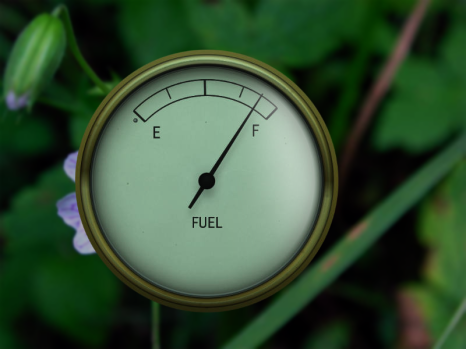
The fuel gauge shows 0.875
